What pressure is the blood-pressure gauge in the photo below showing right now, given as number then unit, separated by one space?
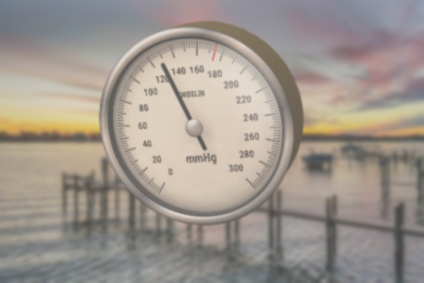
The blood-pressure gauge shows 130 mmHg
